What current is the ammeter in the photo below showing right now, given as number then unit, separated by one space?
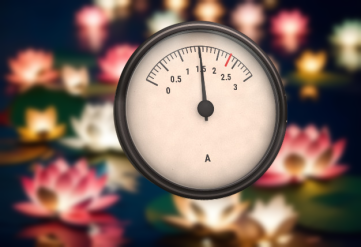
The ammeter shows 1.5 A
